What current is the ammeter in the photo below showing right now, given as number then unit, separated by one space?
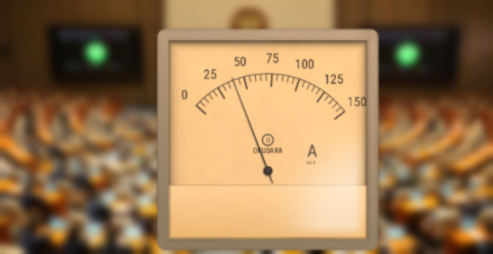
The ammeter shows 40 A
